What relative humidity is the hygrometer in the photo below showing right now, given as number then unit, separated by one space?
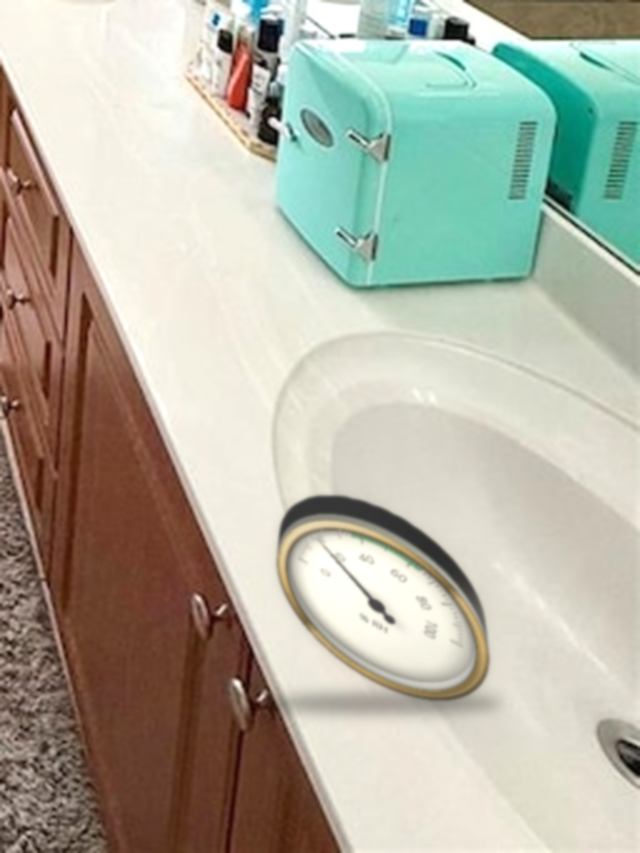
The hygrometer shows 20 %
